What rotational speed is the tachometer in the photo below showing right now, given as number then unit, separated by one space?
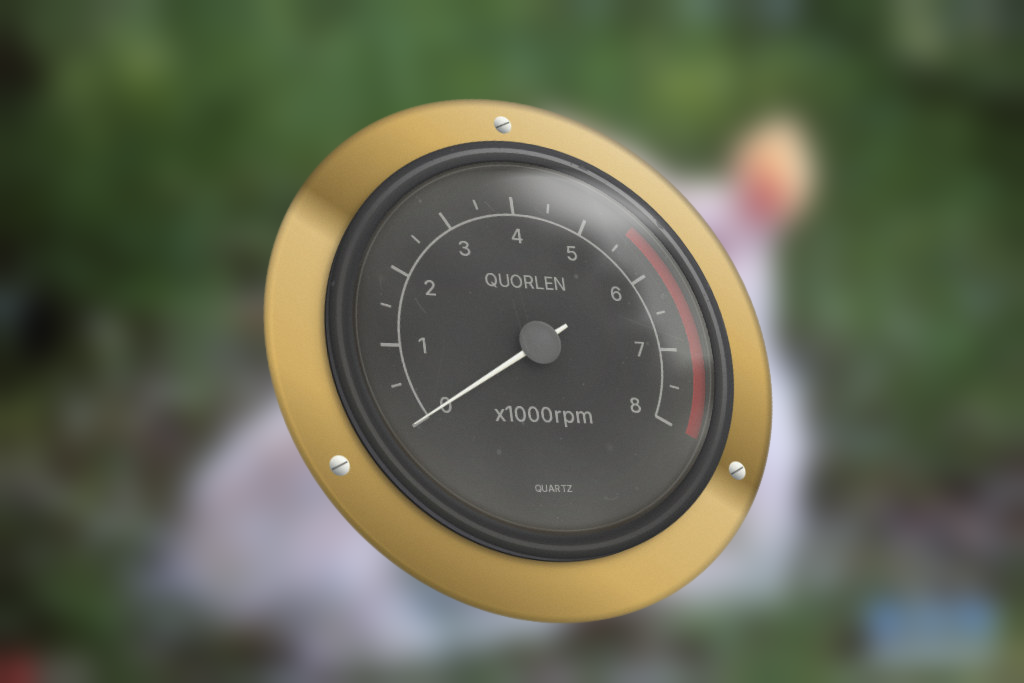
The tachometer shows 0 rpm
